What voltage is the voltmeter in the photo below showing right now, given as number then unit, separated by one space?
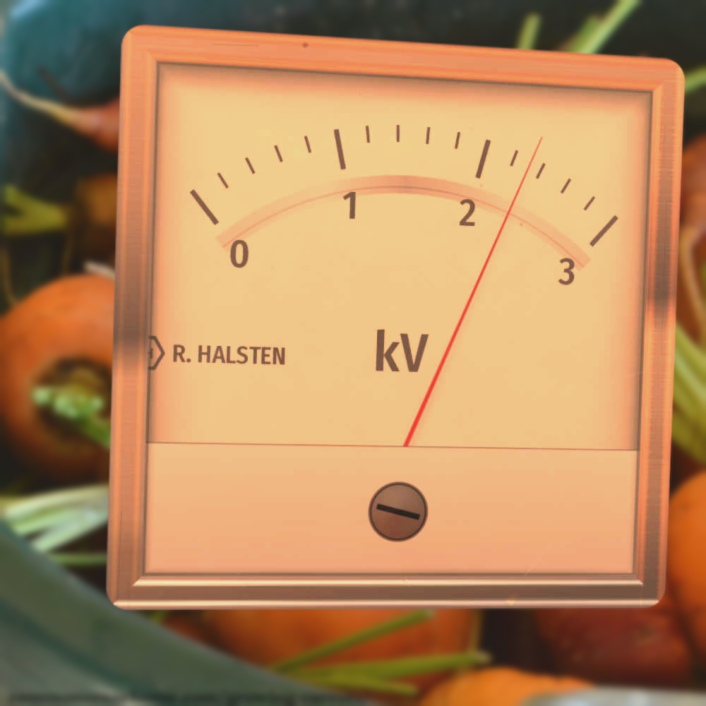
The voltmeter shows 2.3 kV
